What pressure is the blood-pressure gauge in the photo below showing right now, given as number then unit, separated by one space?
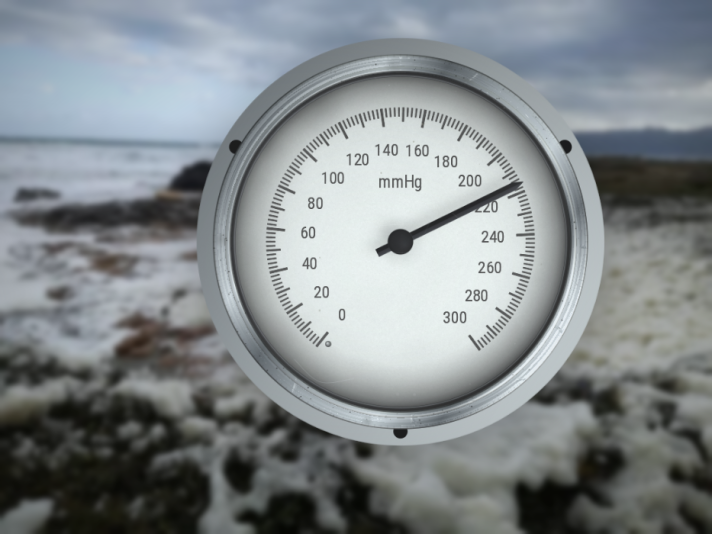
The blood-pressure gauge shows 216 mmHg
